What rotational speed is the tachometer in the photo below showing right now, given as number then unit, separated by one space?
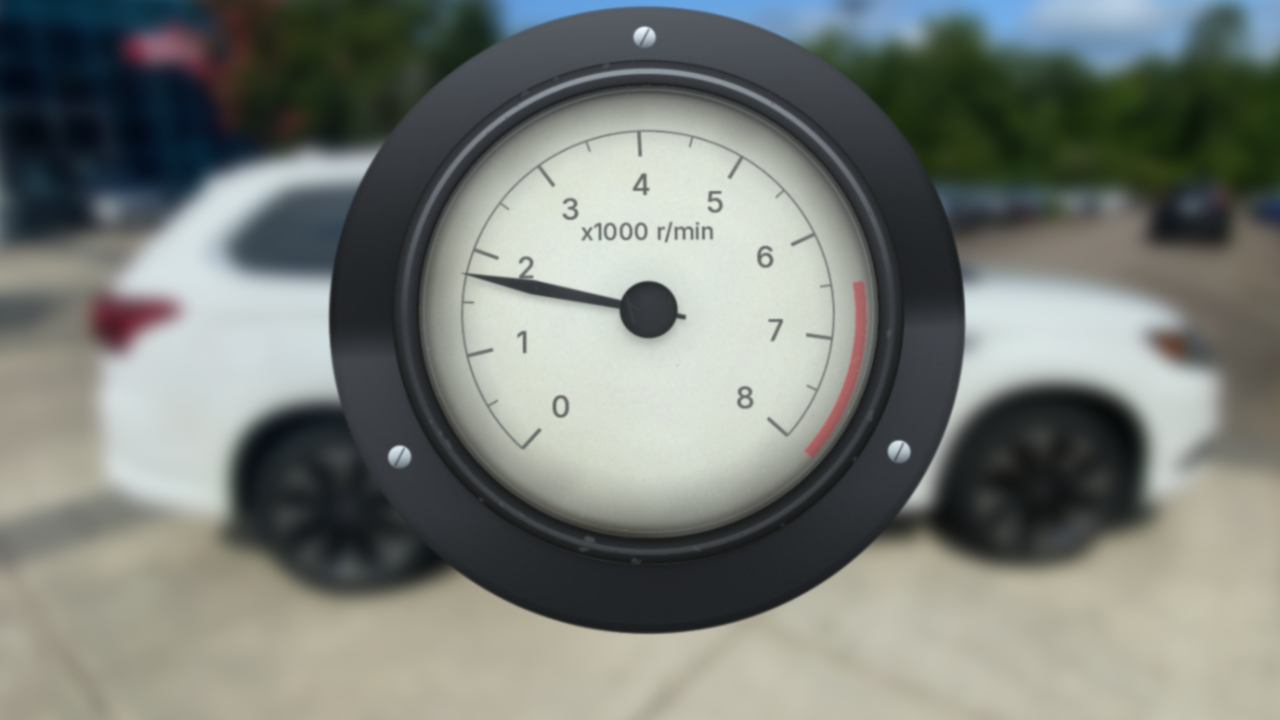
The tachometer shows 1750 rpm
